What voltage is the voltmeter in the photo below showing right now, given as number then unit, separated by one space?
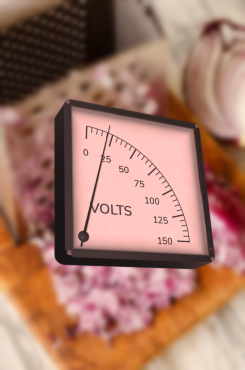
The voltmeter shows 20 V
